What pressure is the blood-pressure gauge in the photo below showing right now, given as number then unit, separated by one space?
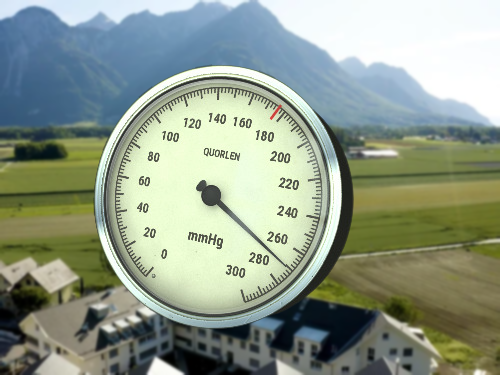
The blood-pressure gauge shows 270 mmHg
